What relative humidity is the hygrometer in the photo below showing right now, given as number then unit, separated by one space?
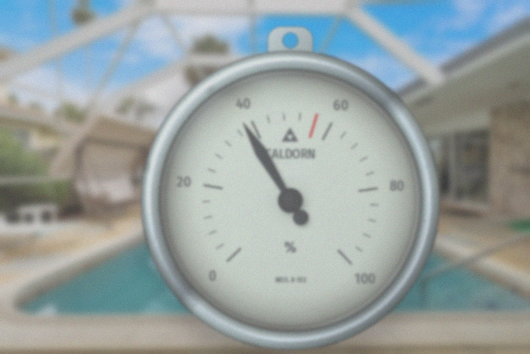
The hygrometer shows 38 %
